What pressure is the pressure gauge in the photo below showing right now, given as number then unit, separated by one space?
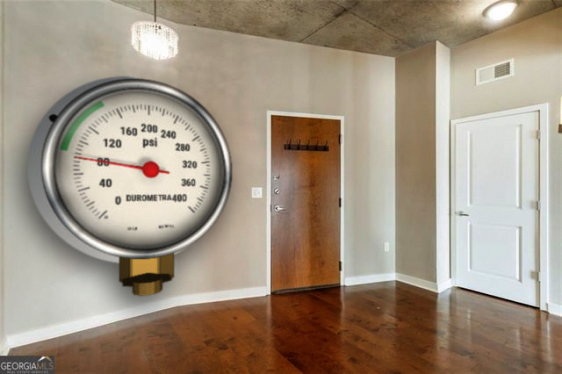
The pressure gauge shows 80 psi
